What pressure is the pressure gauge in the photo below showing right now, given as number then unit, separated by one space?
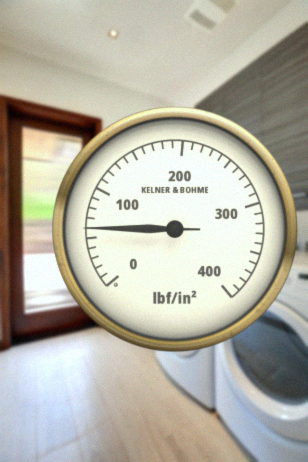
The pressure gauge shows 60 psi
